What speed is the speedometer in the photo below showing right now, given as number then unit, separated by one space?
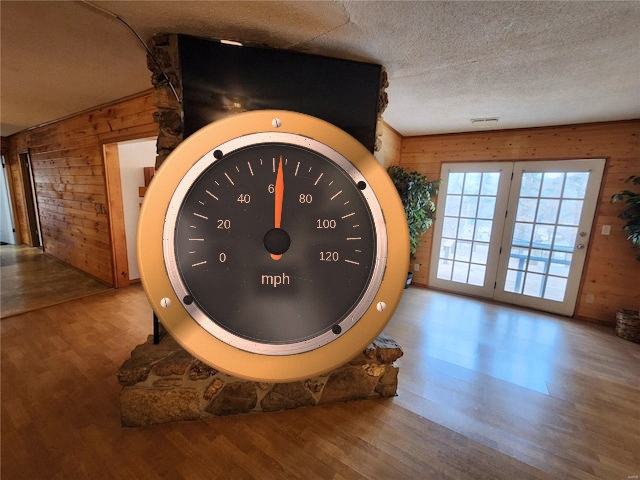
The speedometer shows 62.5 mph
